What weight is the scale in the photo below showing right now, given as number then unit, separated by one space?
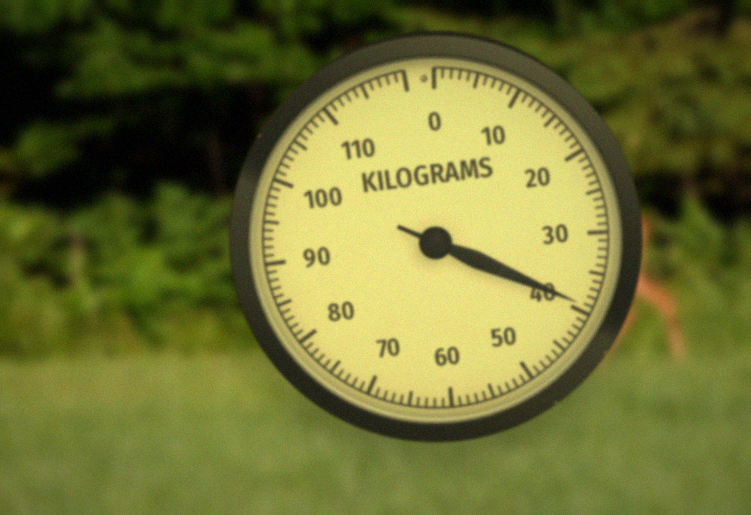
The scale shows 39 kg
